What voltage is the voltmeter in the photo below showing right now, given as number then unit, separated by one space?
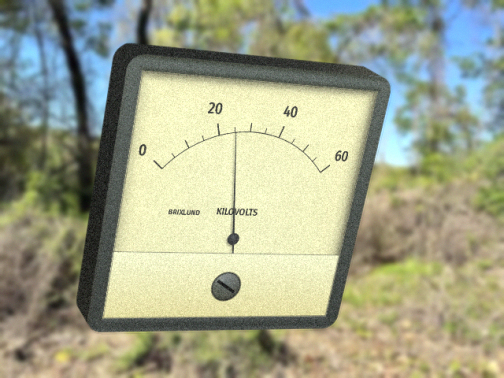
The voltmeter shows 25 kV
